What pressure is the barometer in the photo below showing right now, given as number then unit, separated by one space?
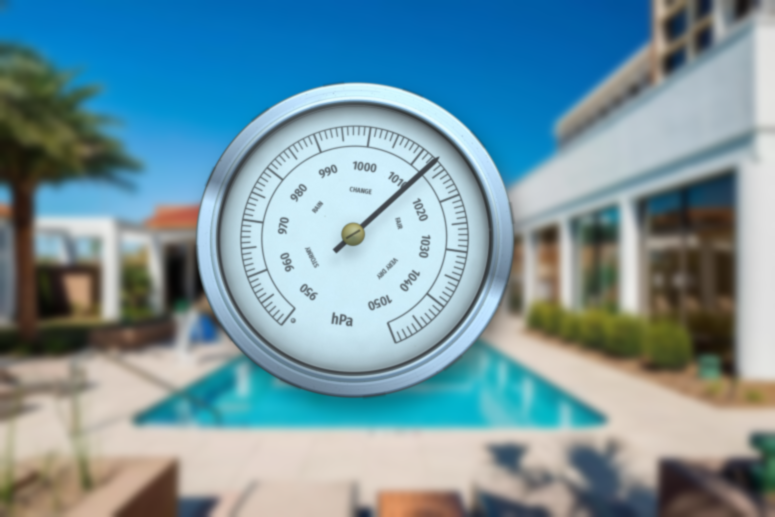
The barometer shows 1013 hPa
